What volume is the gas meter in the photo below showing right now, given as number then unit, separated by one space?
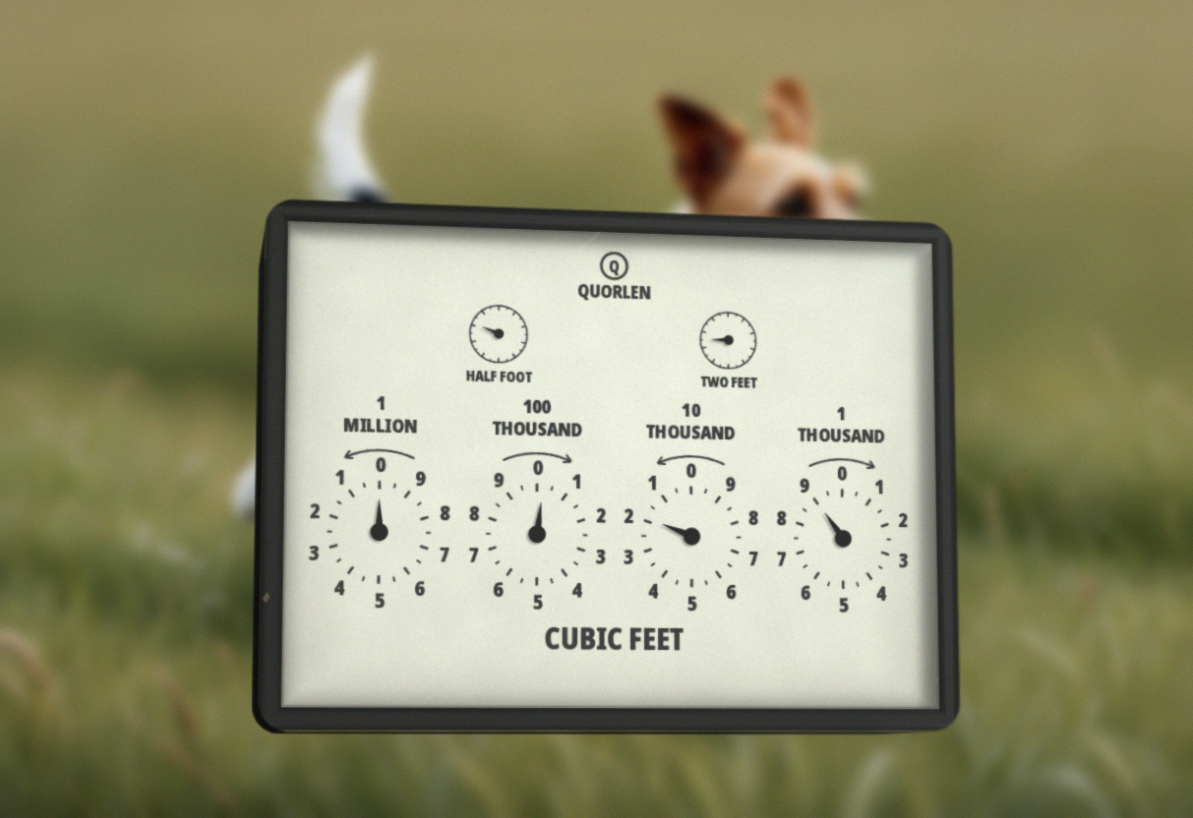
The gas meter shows 1900 ft³
